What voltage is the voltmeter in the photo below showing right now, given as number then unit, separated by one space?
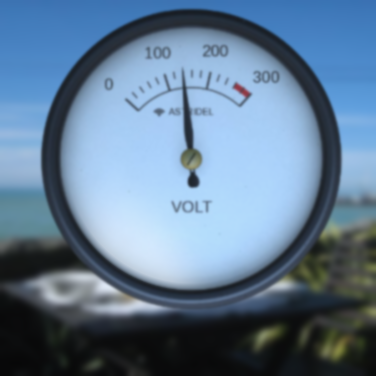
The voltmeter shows 140 V
